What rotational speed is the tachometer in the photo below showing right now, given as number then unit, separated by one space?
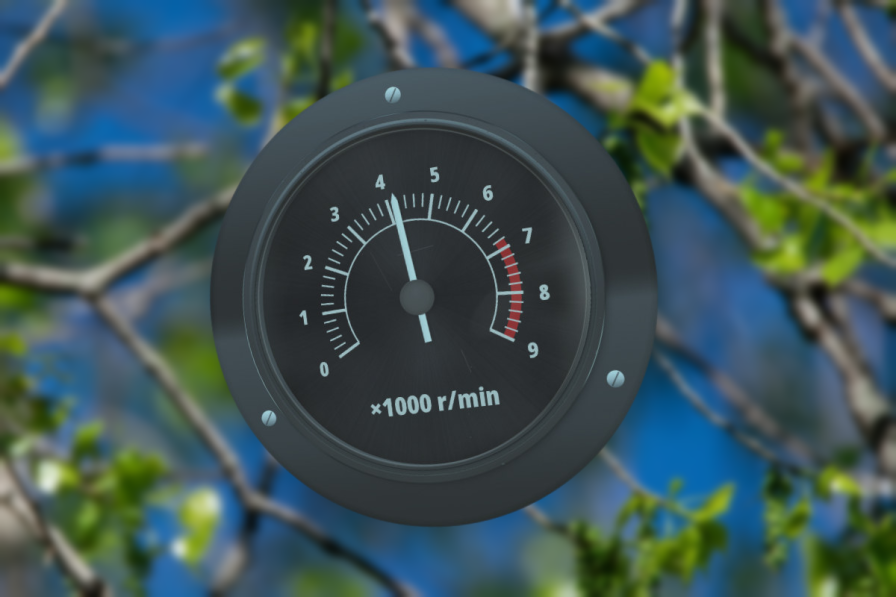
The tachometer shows 4200 rpm
